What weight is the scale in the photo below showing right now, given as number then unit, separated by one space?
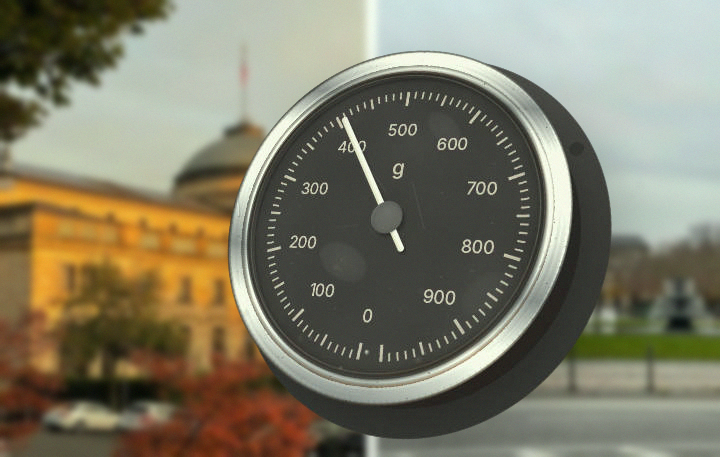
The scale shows 410 g
